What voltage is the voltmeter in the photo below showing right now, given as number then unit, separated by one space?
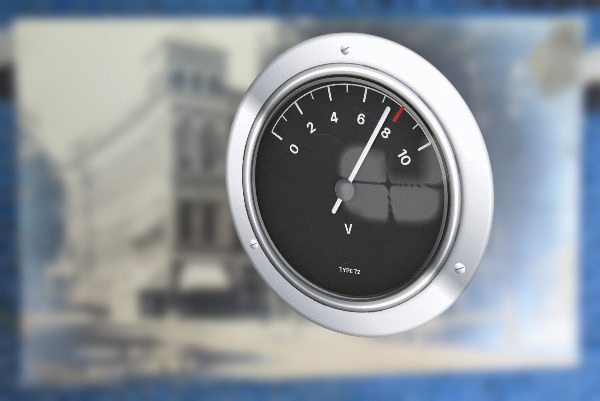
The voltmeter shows 7.5 V
